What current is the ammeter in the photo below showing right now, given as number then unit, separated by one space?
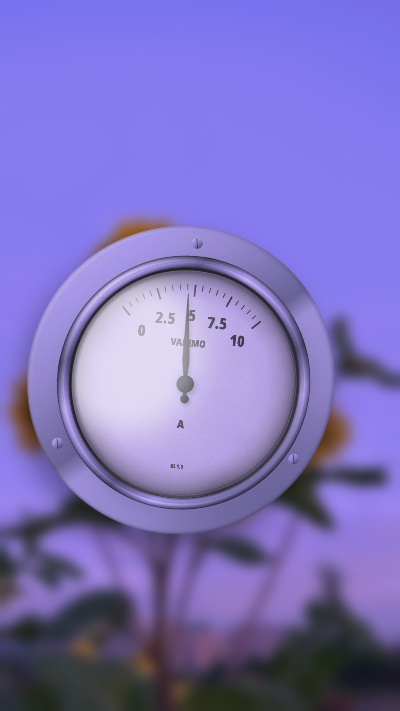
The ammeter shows 4.5 A
